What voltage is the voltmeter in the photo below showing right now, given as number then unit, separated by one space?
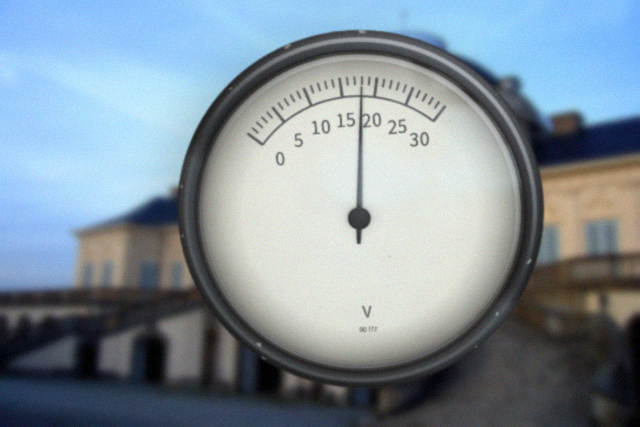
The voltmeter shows 18 V
